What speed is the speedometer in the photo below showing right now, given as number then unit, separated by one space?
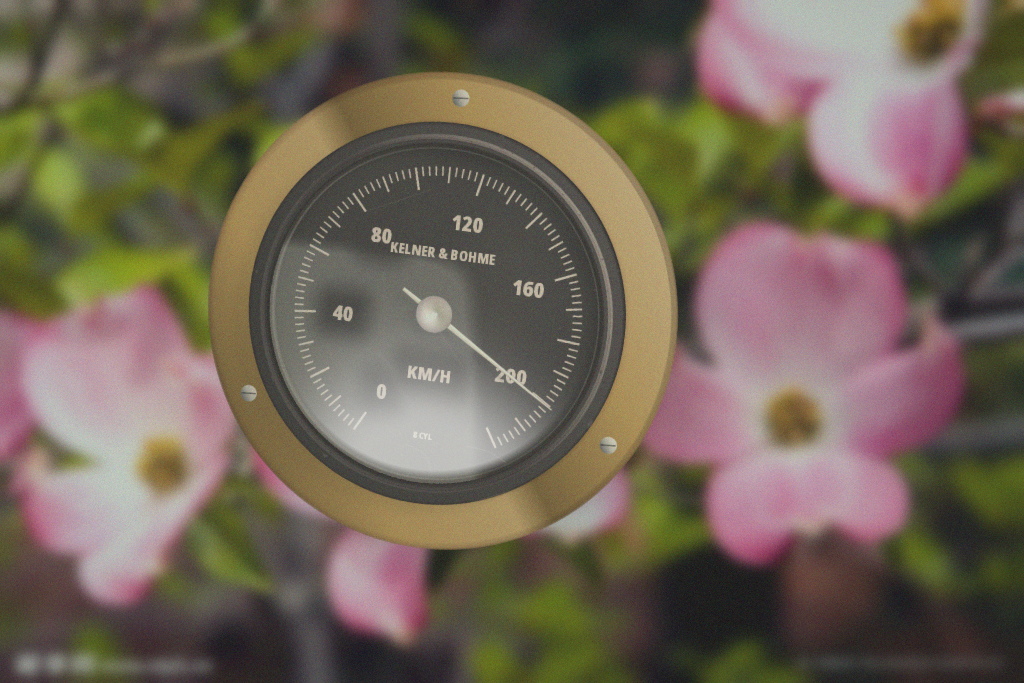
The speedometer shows 200 km/h
